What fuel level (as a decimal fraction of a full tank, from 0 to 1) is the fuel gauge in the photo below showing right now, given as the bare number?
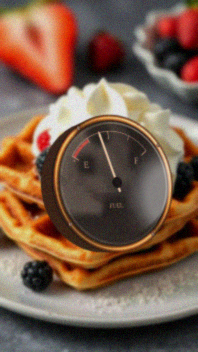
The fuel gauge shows 0.375
